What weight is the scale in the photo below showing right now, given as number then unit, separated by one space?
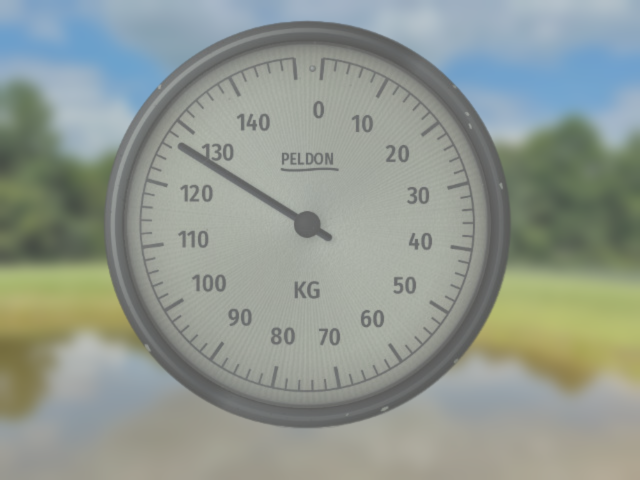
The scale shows 127 kg
